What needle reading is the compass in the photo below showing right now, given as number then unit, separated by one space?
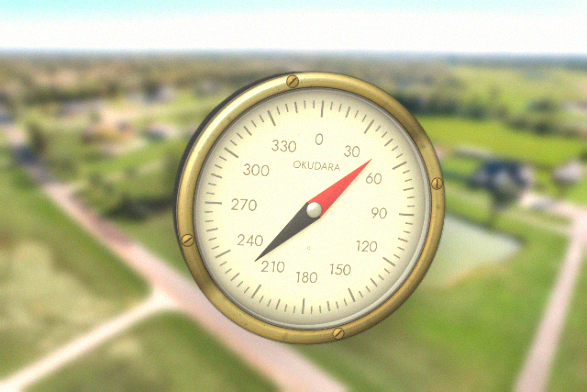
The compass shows 45 °
